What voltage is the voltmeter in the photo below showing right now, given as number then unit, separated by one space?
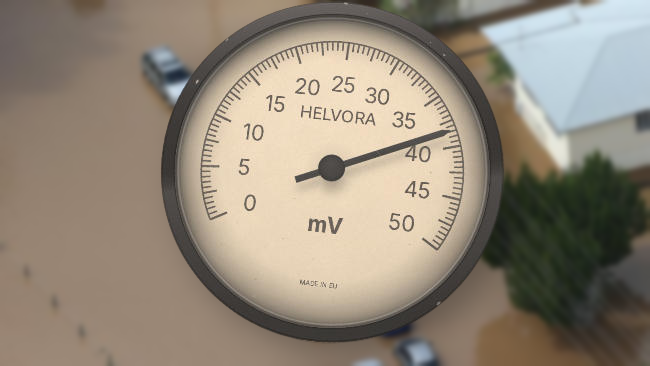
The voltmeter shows 38.5 mV
